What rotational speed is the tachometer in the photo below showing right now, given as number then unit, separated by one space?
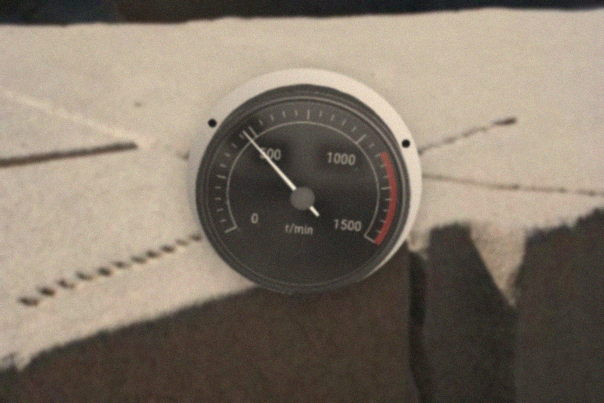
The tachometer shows 475 rpm
